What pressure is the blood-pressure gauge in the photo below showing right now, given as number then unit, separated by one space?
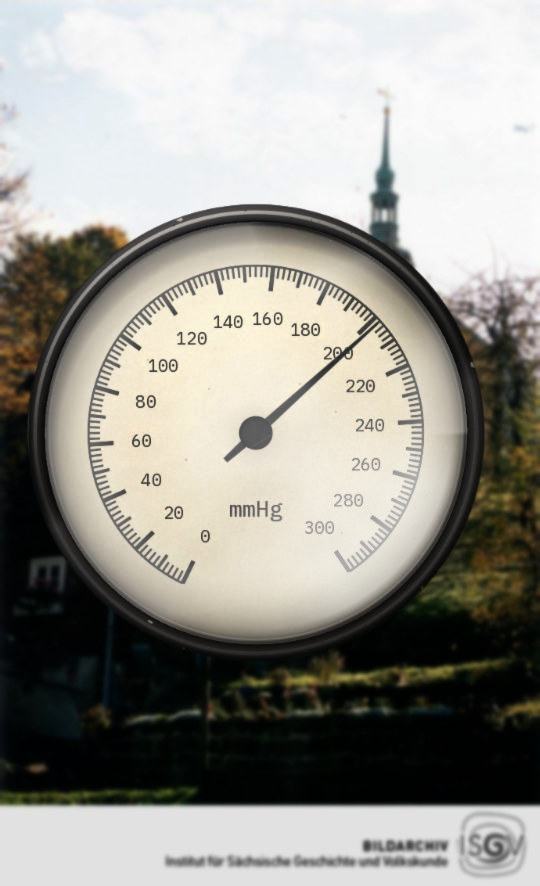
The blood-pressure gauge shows 202 mmHg
